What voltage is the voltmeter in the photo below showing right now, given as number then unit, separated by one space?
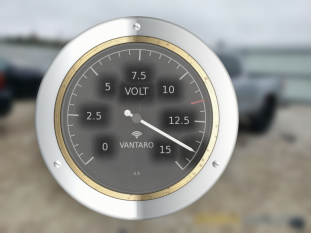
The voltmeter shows 14 V
